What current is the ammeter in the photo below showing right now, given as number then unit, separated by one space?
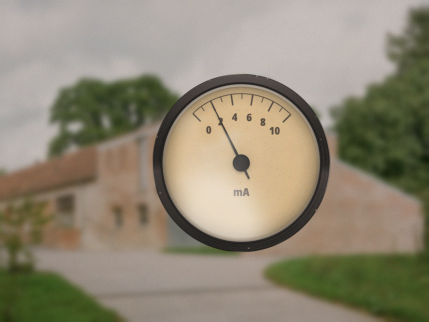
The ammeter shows 2 mA
